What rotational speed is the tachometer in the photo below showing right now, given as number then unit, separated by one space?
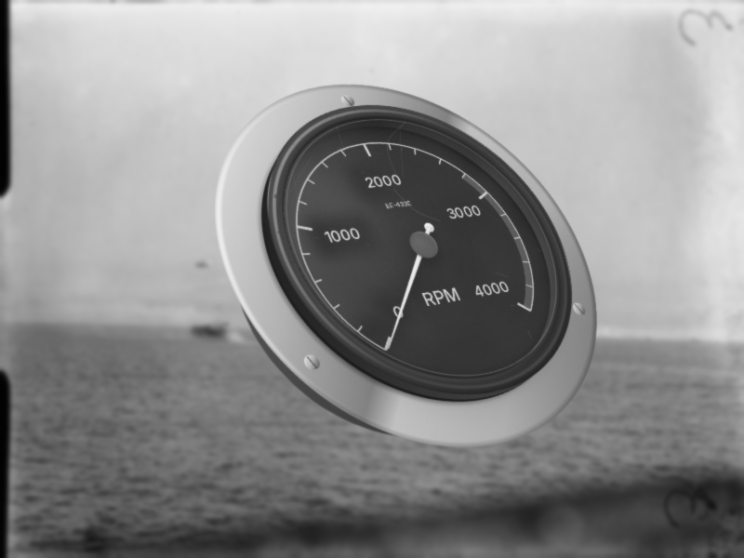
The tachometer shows 0 rpm
